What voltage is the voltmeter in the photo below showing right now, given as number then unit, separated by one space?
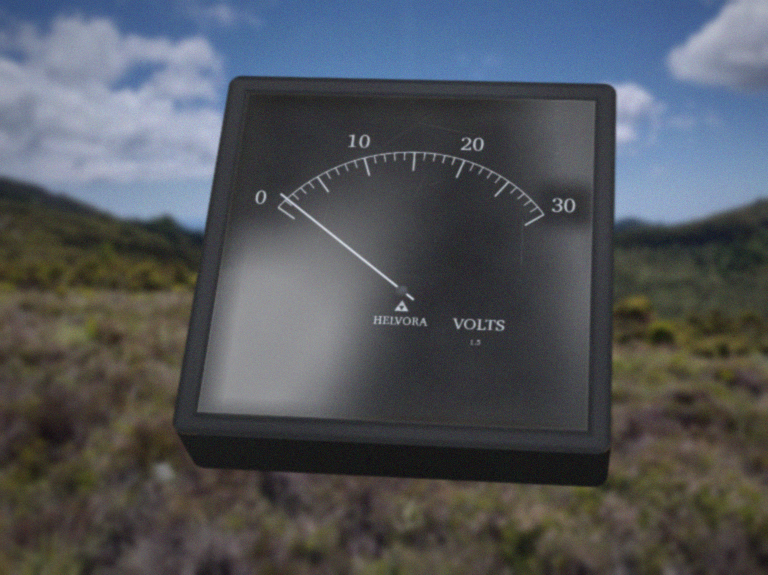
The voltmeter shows 1 V
